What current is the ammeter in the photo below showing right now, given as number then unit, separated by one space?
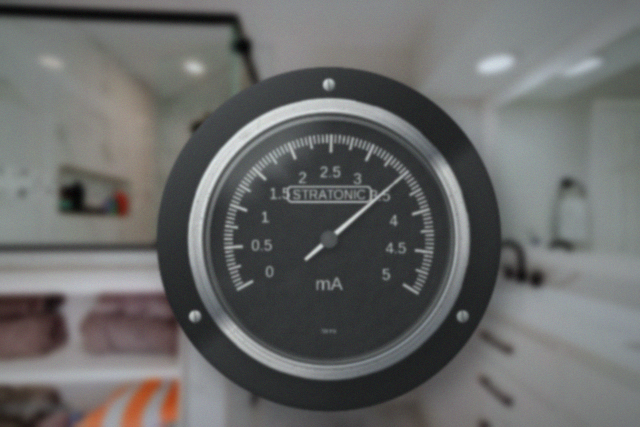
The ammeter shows 3.5 mA
